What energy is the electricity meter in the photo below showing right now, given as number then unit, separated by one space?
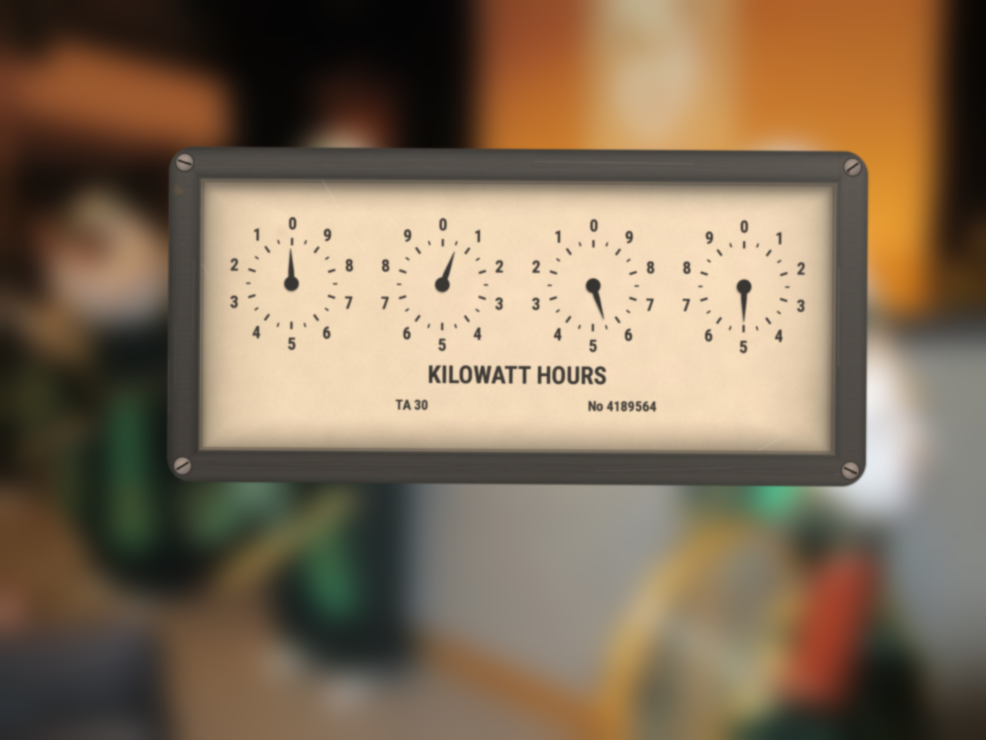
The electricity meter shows 55 kWh
